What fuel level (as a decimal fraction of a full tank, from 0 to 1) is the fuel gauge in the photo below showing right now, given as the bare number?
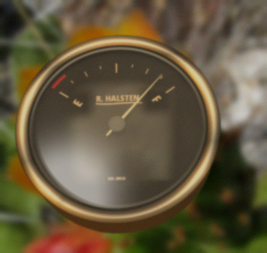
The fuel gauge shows 0.875
